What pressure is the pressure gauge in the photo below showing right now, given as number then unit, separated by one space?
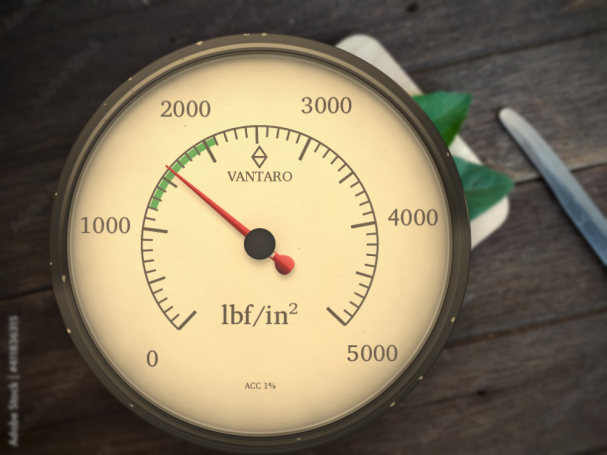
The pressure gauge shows 1600 psi
